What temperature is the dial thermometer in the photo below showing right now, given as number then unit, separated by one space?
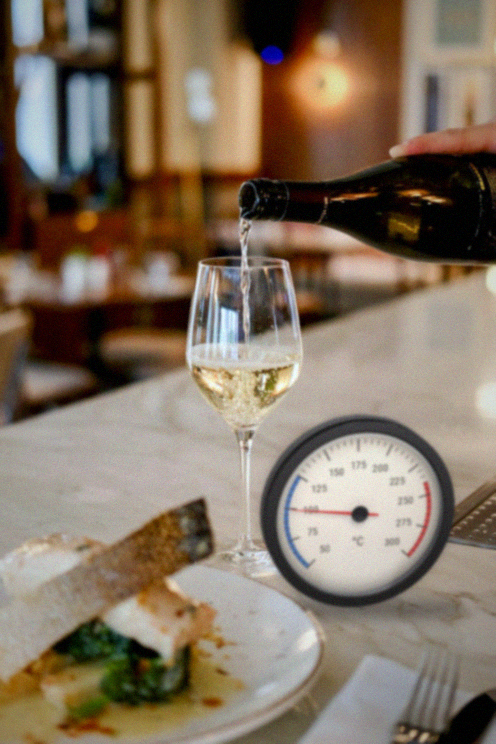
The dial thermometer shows 100 °C
